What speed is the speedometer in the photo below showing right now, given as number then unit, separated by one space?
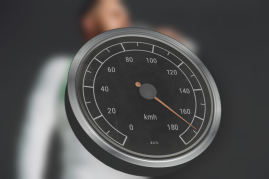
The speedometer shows 170 km/h
